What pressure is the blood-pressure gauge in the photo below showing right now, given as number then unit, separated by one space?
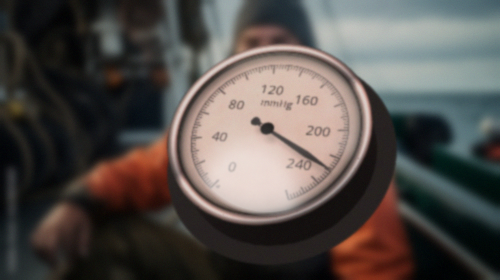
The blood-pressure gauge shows 230 mmHg
